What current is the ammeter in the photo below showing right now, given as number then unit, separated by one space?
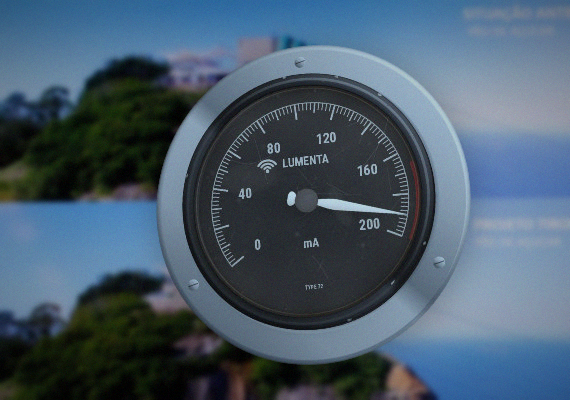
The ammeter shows 190 mA
